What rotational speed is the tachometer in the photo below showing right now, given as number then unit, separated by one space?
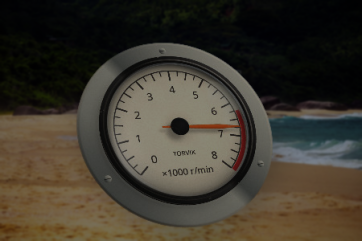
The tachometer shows 6750 rpm
